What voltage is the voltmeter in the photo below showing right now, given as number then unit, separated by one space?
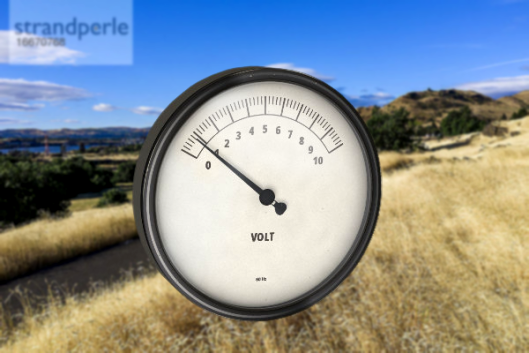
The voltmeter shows 0.8 V
